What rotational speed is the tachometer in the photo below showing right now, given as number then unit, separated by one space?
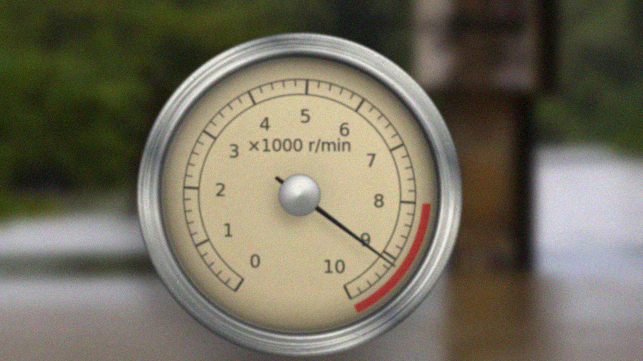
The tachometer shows 9100 rpm
